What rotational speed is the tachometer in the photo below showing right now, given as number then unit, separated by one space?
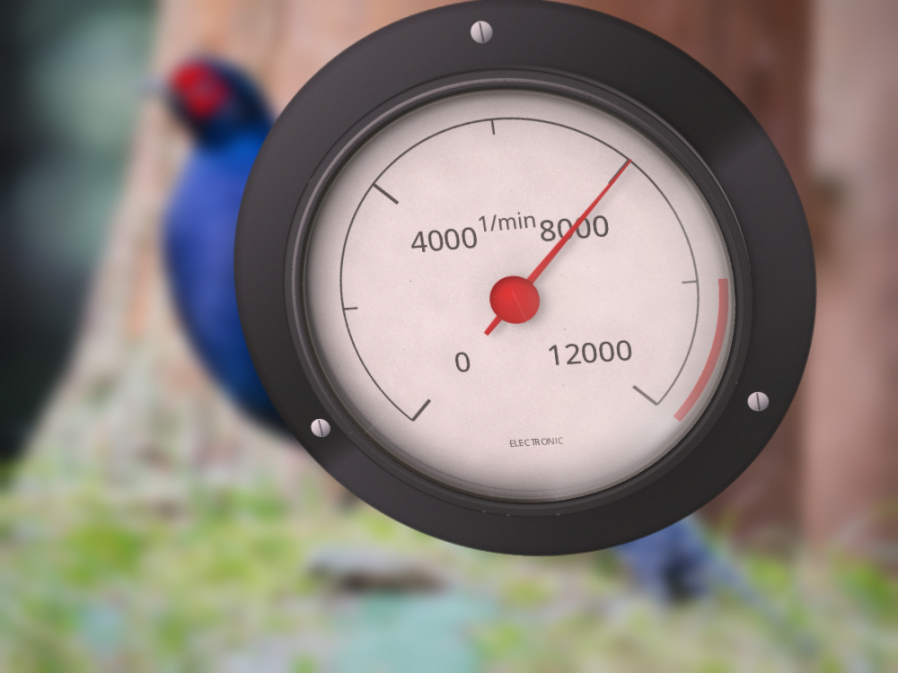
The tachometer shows 8000 rpm
